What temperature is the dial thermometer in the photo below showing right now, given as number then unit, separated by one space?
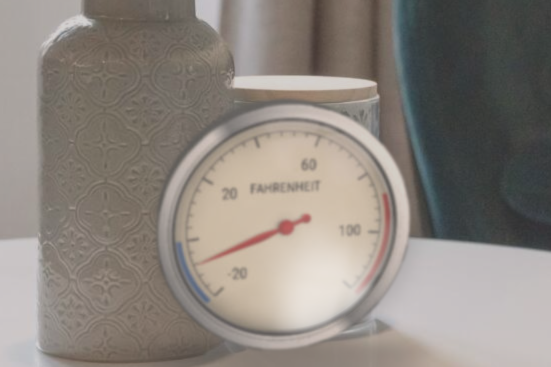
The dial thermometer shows -8 °F
